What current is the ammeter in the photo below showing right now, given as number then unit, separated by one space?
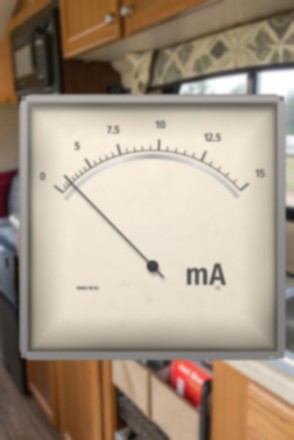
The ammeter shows 2.5 mA
